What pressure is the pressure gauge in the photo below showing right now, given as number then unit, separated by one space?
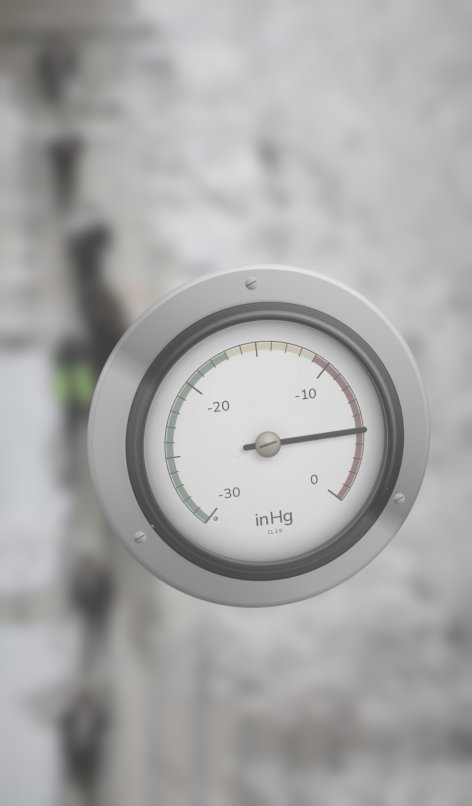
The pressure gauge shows -5 inHg
